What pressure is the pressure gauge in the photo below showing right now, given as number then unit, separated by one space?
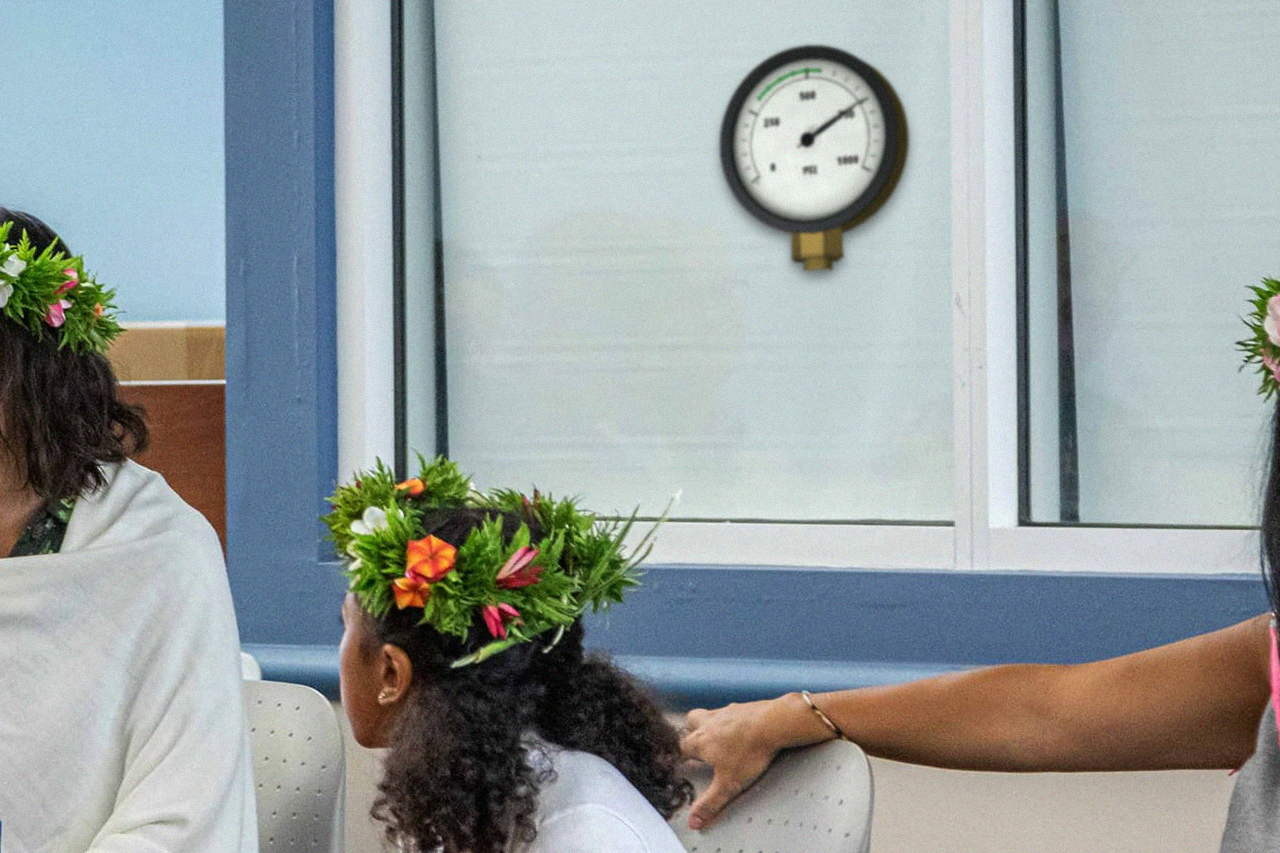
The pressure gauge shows 750 psi
